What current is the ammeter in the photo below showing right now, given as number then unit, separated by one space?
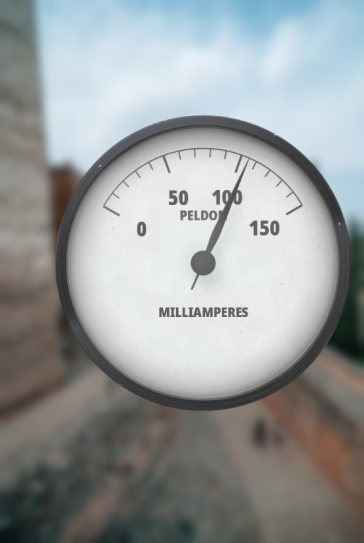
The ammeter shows 105 mA
